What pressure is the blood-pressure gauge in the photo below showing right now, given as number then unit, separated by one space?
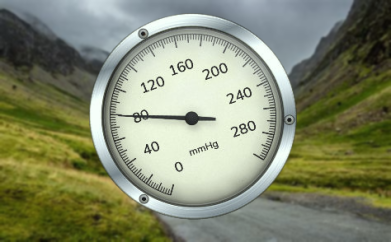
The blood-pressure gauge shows 80 mmHg
